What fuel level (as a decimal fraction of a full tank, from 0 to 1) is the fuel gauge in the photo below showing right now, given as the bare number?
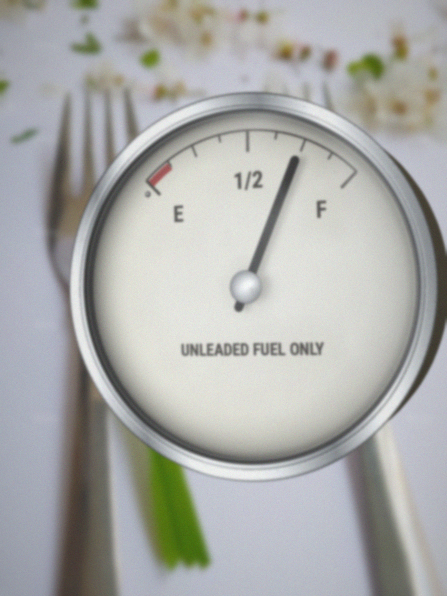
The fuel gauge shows 0.75
